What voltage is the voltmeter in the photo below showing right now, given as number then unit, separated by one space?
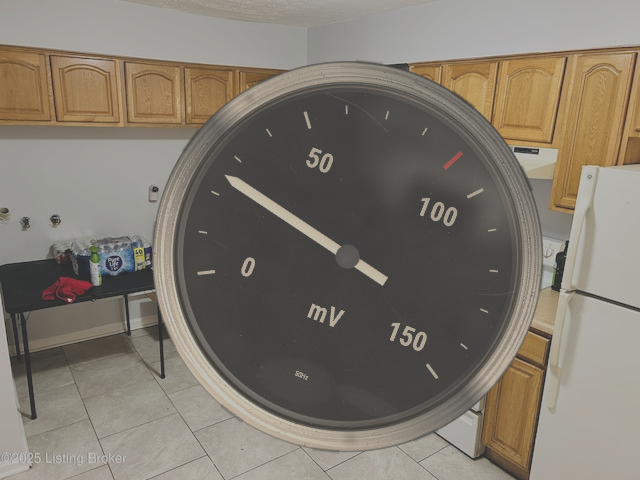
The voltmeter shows 25 mV
